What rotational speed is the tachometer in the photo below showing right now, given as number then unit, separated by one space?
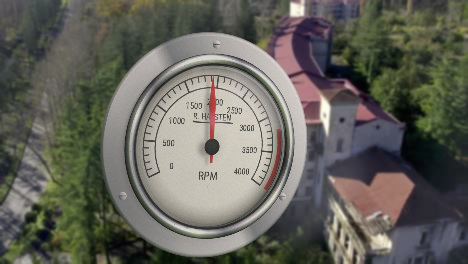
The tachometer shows 1900 rpm
